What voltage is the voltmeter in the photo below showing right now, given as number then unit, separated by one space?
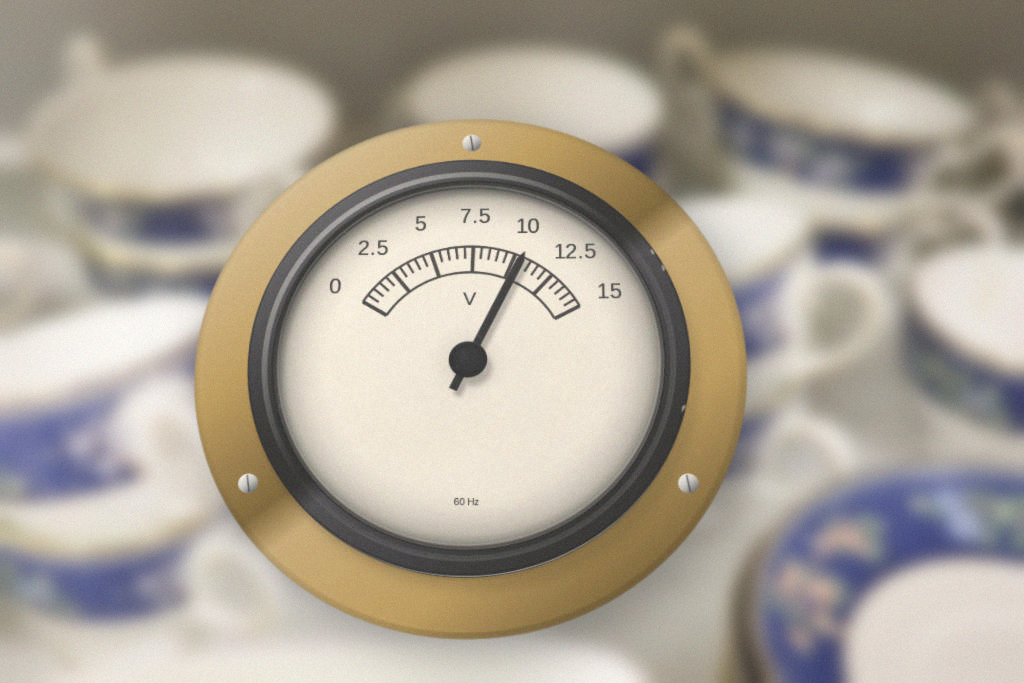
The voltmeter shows 10.5 V
